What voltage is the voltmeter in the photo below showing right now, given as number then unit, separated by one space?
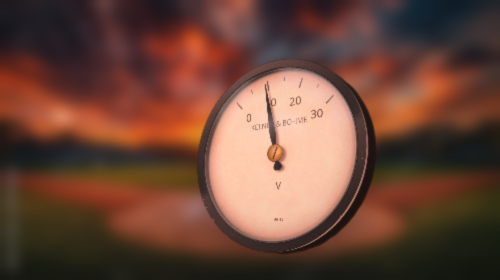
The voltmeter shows 10 V
